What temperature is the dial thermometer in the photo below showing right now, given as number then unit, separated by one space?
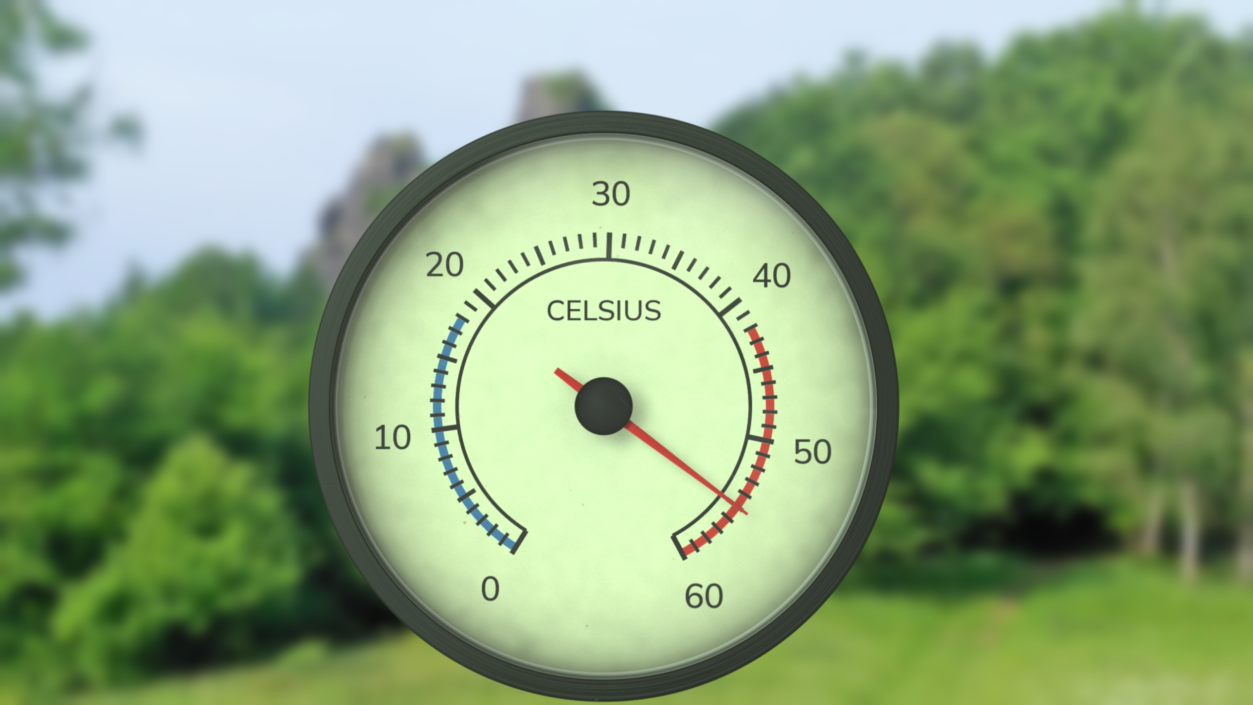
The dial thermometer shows 55 °C
